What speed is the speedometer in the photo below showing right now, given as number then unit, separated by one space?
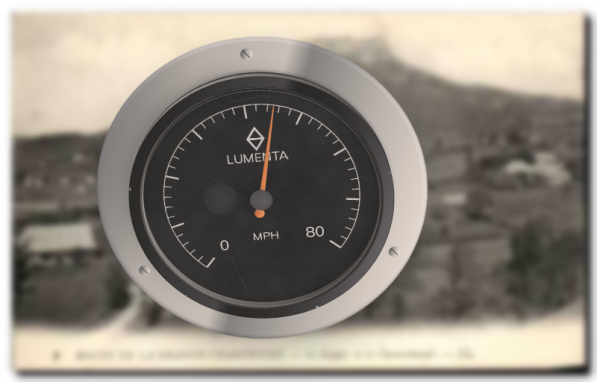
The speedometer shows 45 mph
